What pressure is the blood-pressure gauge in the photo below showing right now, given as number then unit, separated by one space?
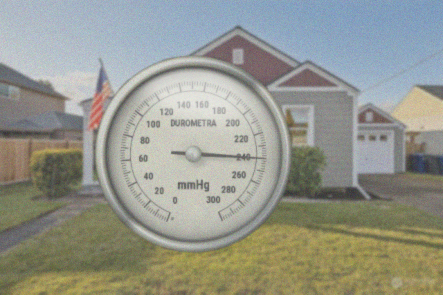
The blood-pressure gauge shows 240 mmHg
